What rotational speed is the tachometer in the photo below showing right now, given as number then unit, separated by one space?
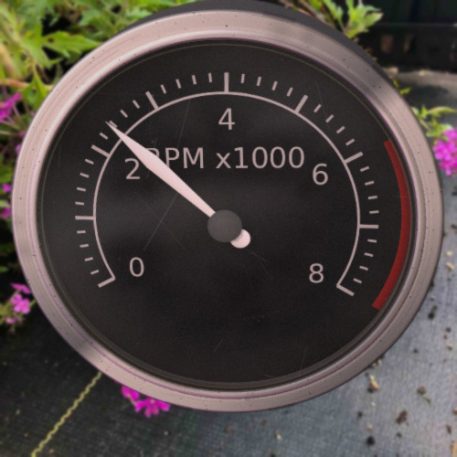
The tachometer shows 2400 rpm
